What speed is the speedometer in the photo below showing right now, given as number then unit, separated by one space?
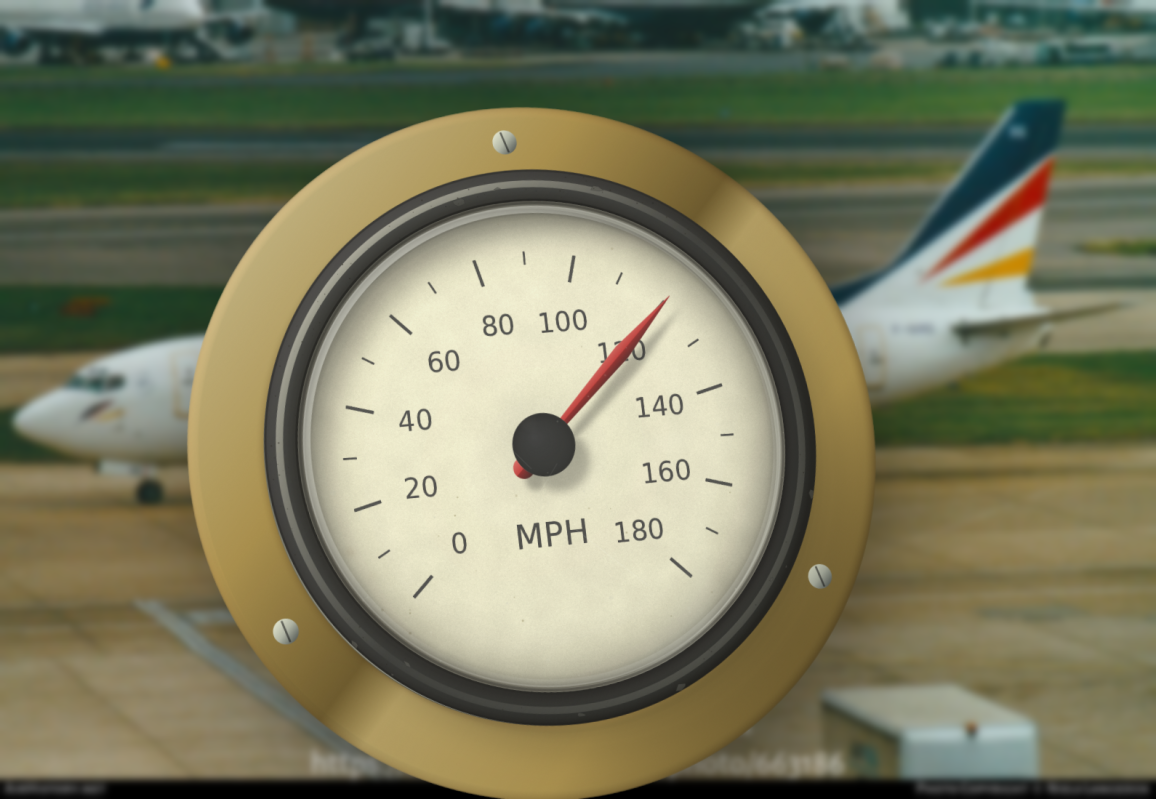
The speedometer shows 120 mph
